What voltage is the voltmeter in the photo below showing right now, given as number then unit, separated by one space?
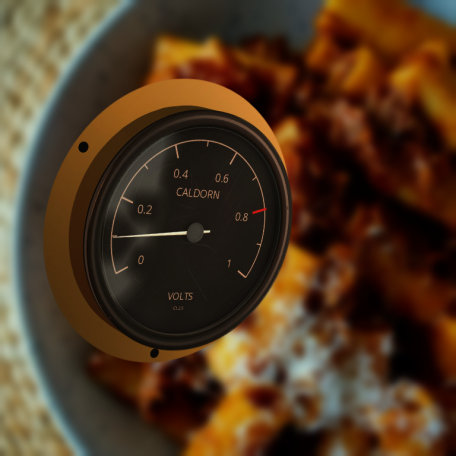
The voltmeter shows 0.1 V
